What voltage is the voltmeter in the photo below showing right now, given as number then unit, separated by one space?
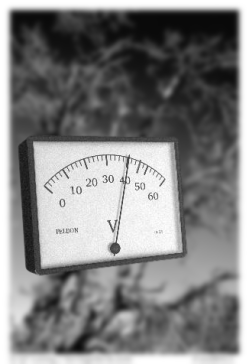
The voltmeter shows 40 V
